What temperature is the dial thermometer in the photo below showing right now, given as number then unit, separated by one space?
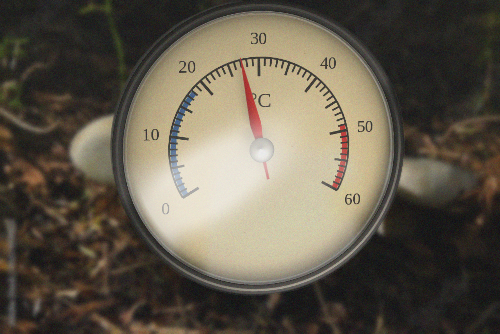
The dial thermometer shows 27 °C
